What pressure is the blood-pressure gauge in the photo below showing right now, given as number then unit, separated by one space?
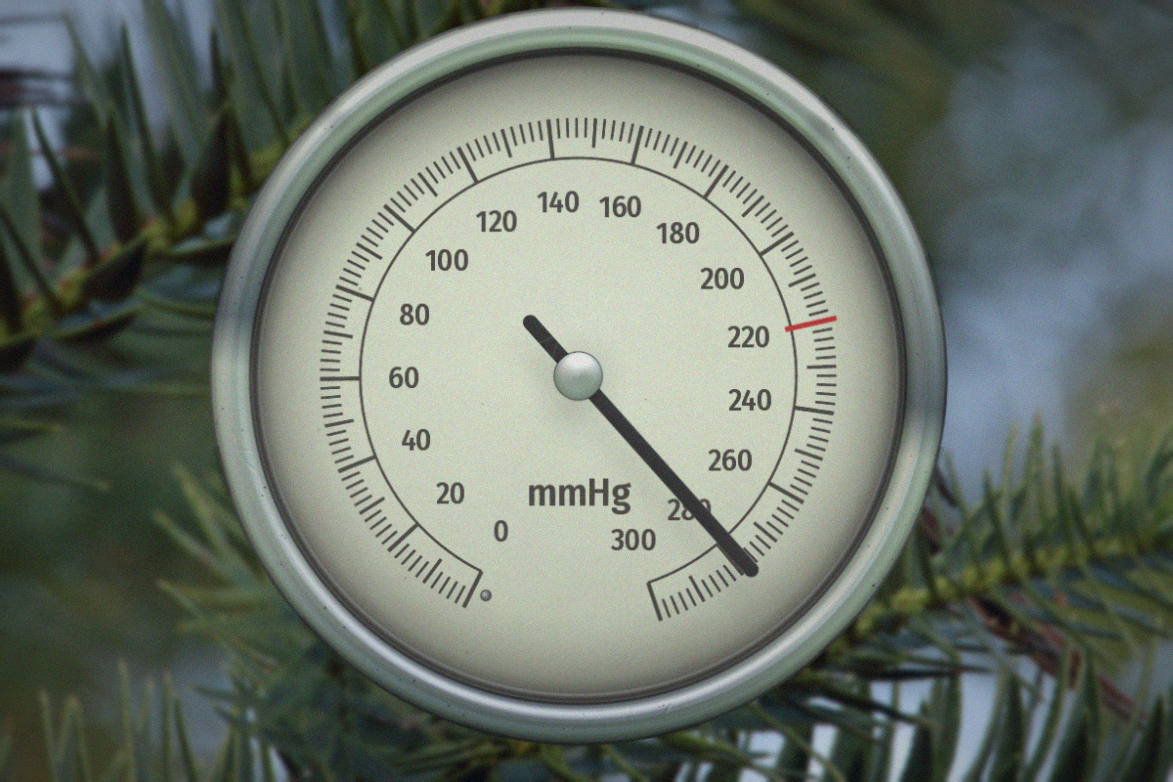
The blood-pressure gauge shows 278 mmHg
